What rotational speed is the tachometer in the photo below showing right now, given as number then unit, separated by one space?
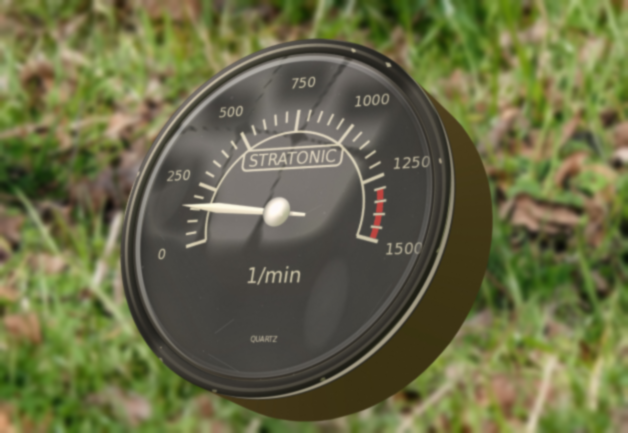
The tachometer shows 150 rpm
